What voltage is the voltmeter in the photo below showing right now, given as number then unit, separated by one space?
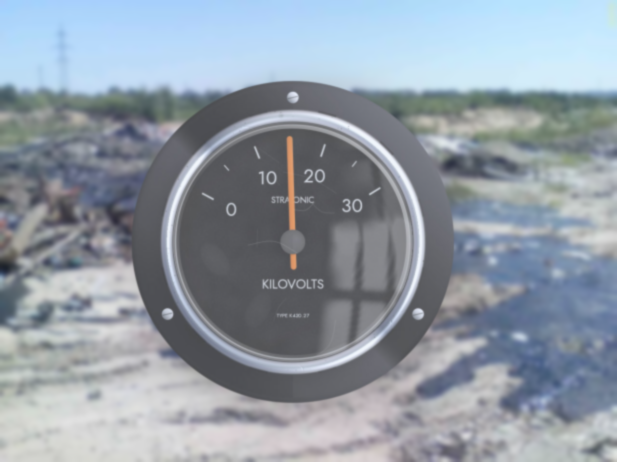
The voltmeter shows 15 kV
